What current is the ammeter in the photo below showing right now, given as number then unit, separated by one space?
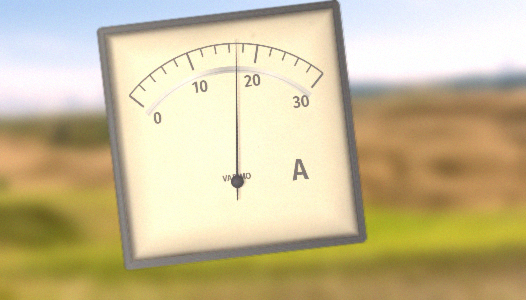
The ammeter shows 17 A
